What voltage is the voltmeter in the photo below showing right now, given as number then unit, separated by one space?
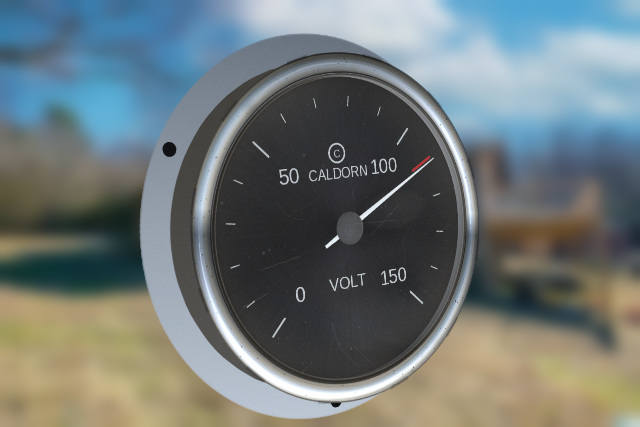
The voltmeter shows 110 V
